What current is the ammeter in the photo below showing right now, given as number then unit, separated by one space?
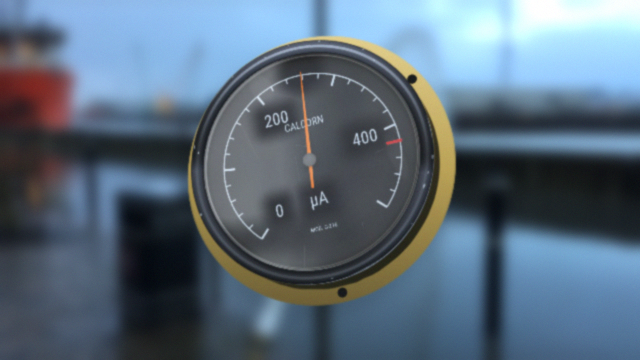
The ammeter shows 260 µA
